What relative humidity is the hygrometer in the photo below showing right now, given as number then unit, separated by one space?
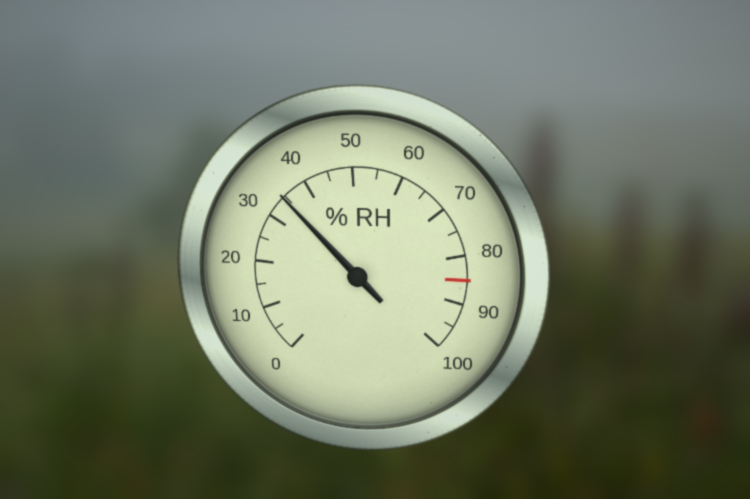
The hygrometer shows 35 %
